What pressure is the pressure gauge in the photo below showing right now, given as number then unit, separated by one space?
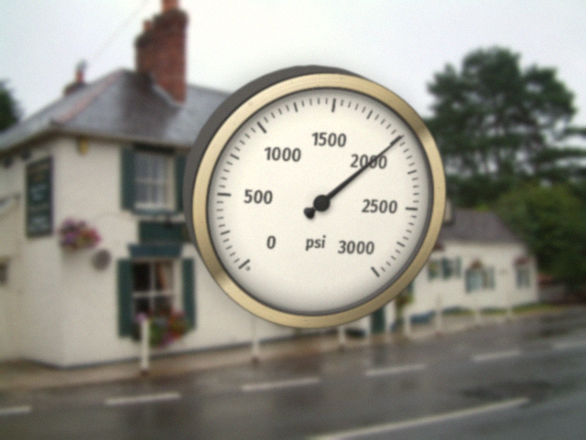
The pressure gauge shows 2000 psi
